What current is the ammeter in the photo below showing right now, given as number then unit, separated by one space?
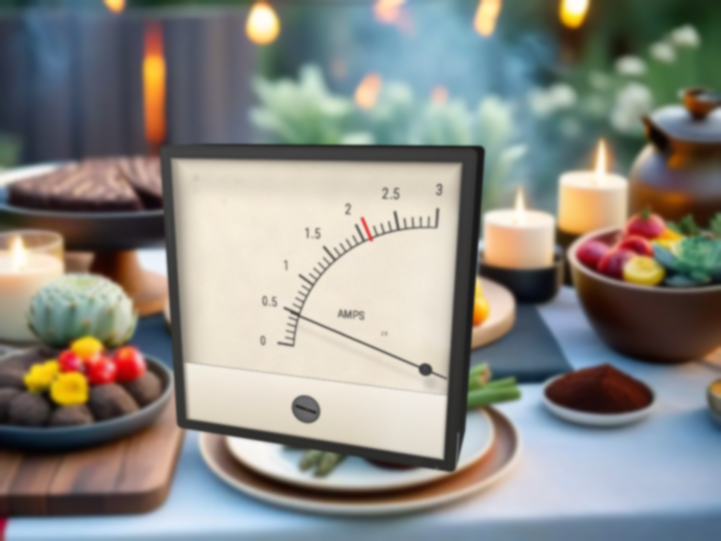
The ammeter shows 0.5 A
